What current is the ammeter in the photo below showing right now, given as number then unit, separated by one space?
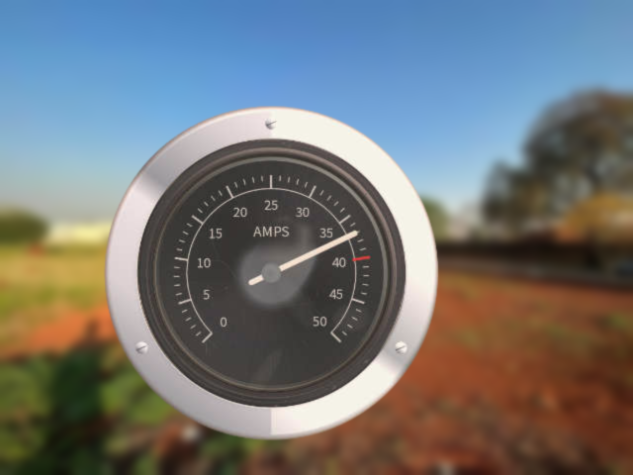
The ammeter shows 37 A
